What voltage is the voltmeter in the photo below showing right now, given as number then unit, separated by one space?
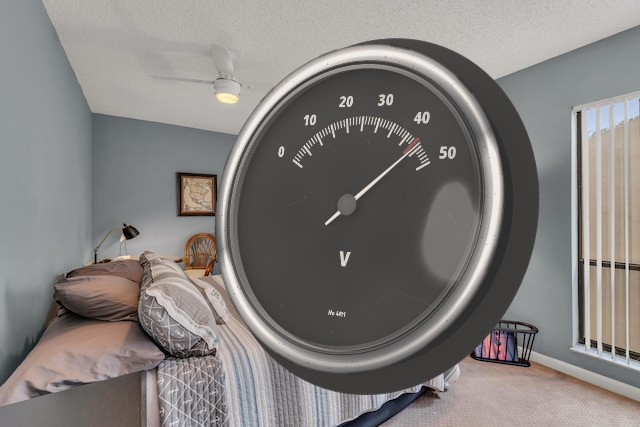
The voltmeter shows 45 V
